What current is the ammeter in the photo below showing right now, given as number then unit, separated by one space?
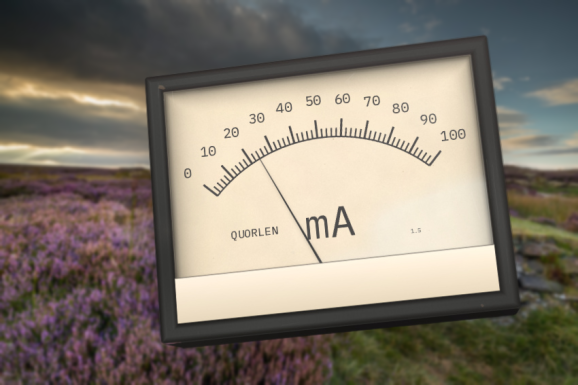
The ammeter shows 24 mA
